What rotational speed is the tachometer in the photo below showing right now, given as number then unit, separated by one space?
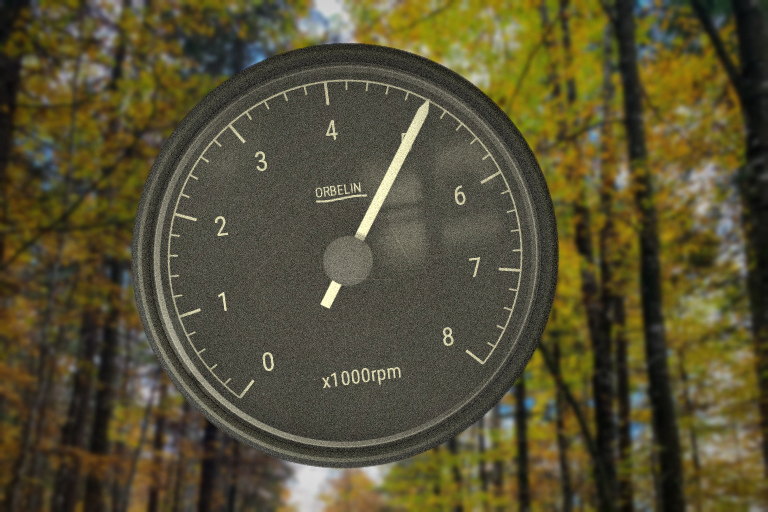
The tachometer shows 5000 rpm
